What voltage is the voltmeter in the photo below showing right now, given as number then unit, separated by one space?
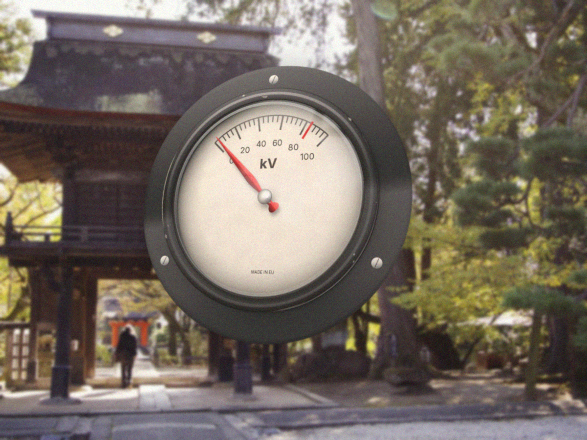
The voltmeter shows 4 kV
